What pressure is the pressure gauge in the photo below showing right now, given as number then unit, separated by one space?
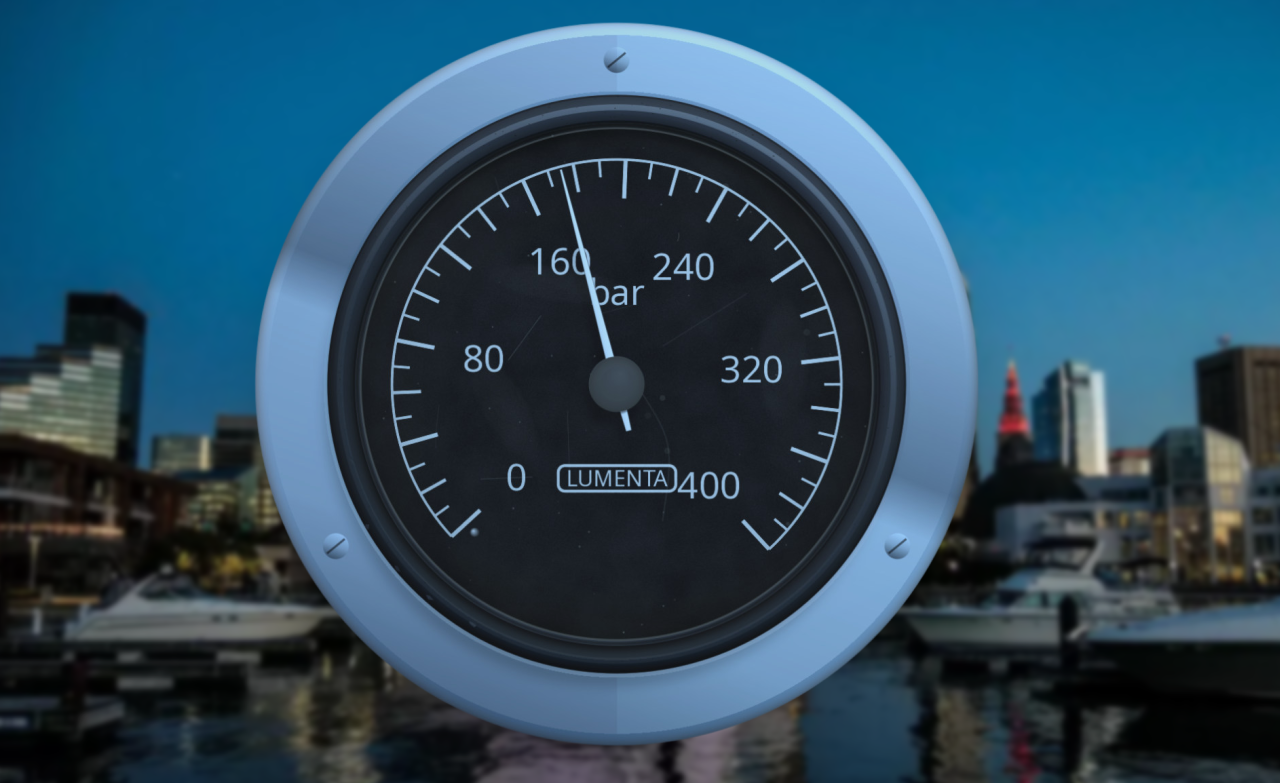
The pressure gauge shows 175 bar
